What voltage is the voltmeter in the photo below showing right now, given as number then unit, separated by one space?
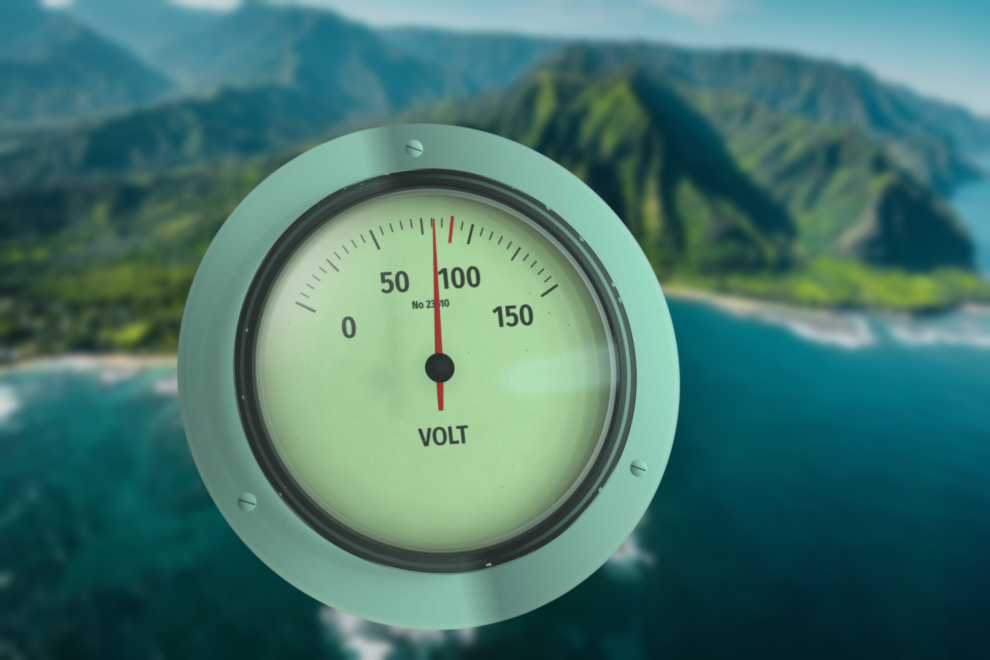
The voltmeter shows 80 V
